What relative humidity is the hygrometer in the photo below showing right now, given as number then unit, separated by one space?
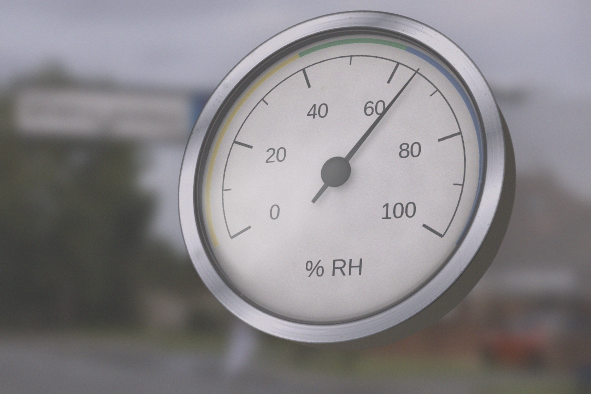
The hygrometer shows 65 %
